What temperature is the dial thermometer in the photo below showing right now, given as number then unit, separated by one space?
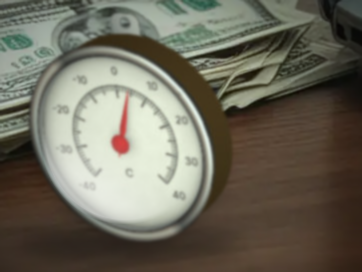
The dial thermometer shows 5 °C
